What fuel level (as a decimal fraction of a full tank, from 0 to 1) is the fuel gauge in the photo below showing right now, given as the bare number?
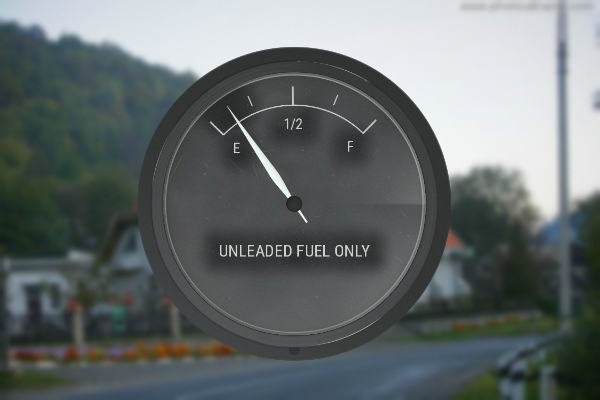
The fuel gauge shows 0.125
